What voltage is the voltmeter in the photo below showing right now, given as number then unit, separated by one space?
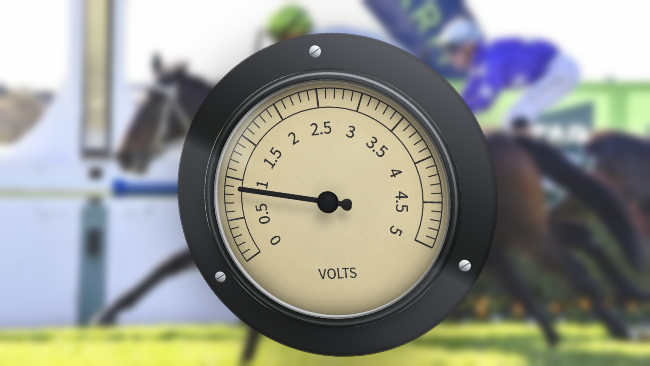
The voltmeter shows 0.9 V
